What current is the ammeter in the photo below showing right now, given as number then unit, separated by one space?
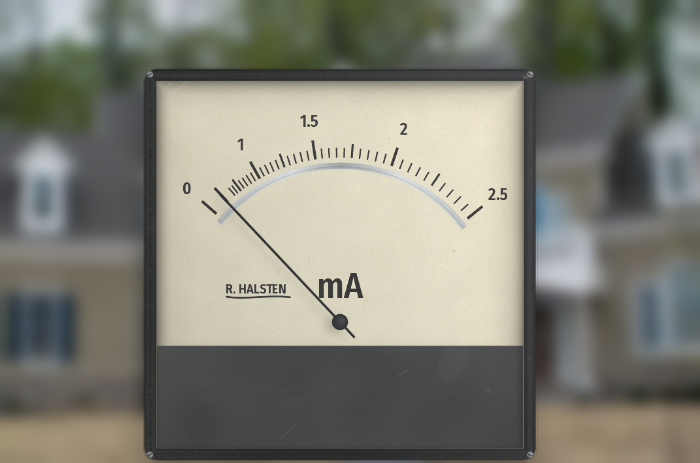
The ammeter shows 0.5 mA
